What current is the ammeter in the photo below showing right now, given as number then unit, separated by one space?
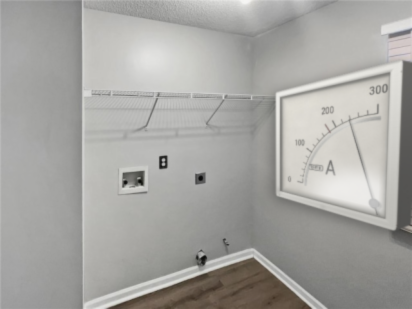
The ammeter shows 240 A
